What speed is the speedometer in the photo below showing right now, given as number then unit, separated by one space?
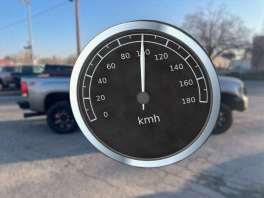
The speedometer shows 100 km/h
